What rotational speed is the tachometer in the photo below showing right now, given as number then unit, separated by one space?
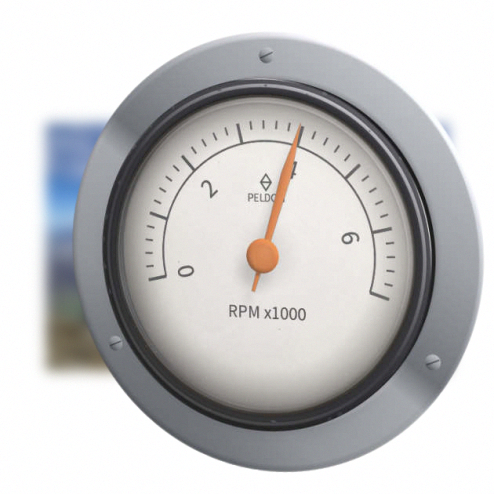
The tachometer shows 4000 rpm
